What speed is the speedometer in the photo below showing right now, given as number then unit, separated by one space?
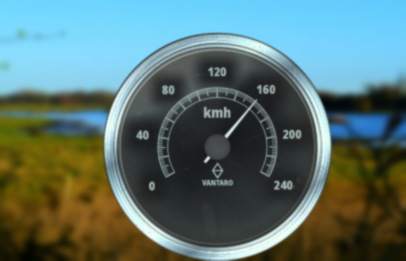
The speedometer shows 160 km/h
